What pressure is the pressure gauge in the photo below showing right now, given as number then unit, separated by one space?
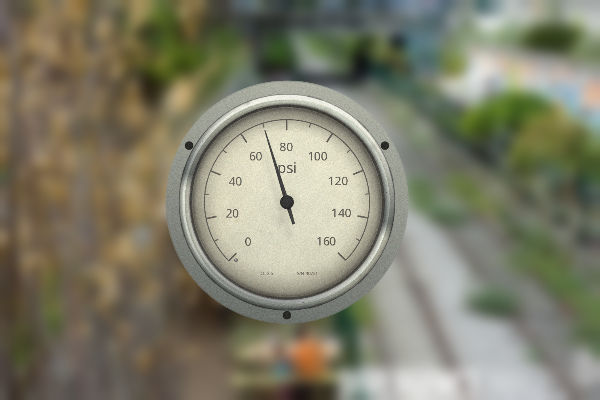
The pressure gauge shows 70 psi
